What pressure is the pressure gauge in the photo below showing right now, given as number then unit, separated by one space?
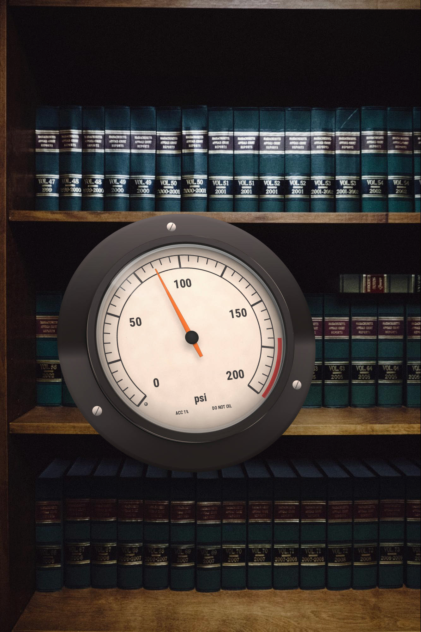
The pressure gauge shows 85 psi
